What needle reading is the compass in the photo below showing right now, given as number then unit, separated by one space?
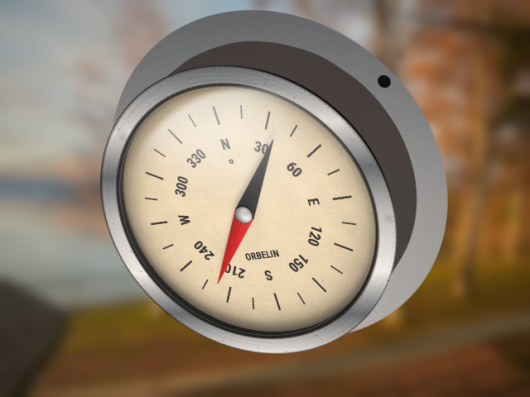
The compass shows 217.5 °
